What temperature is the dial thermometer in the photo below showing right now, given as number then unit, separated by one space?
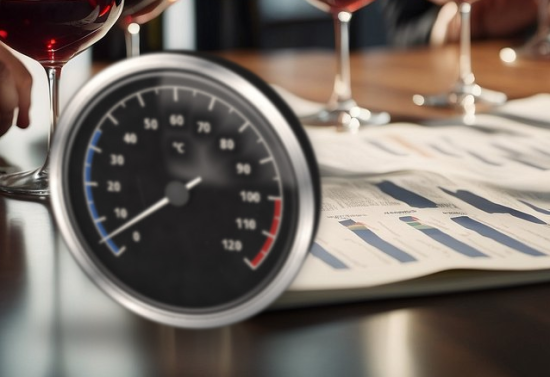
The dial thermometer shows 5 °C
